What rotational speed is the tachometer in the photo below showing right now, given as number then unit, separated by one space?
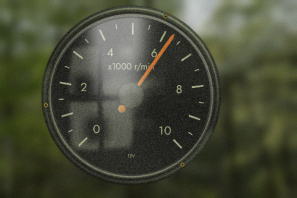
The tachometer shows 6250 rpm
